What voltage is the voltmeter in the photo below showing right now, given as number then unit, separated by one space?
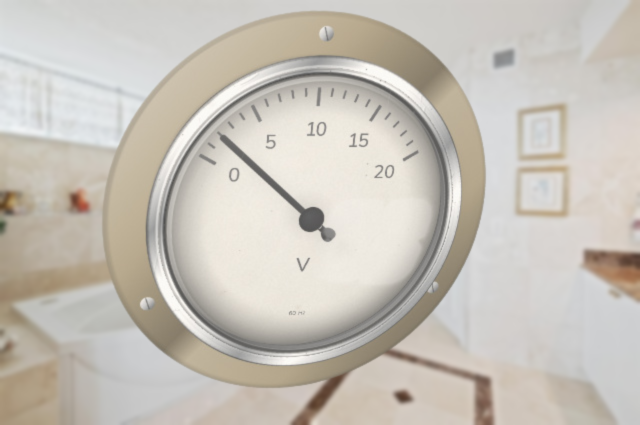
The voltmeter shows 2 V
